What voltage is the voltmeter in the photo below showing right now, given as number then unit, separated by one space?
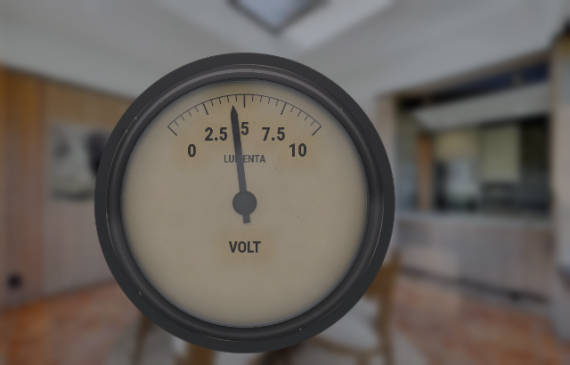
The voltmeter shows 4.25 V
